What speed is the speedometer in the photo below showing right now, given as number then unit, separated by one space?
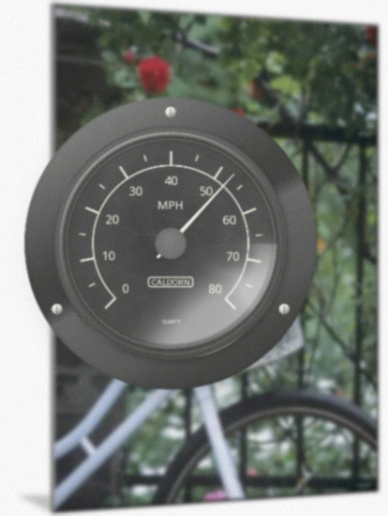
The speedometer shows 52.5 mph
